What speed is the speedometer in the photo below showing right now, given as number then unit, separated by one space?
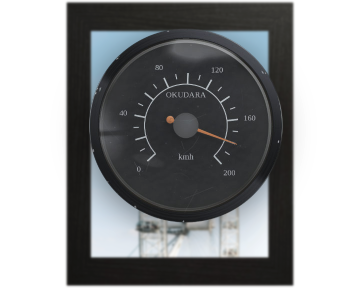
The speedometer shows 180 km/h
